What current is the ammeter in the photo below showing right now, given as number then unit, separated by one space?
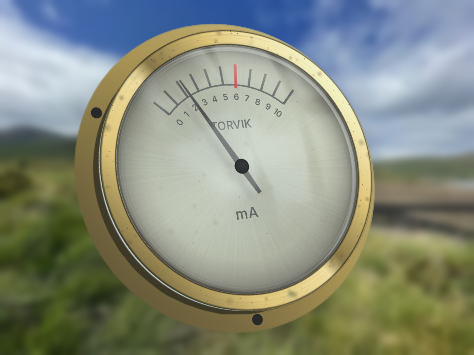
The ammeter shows 2 mA
